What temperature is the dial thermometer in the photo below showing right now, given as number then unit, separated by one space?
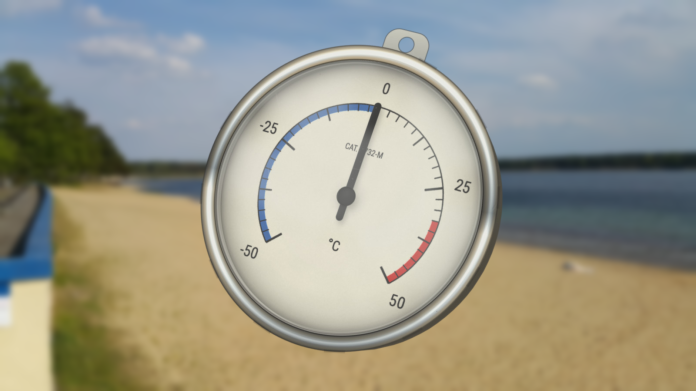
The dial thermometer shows 0 °C
